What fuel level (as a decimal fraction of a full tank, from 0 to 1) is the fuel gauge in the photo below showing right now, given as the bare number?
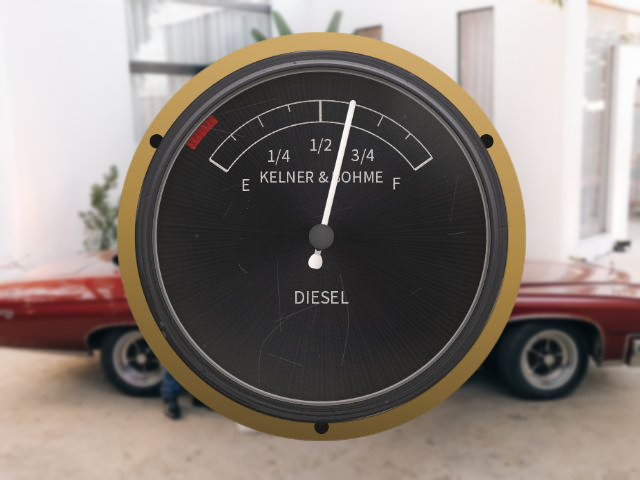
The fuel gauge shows 0.625
